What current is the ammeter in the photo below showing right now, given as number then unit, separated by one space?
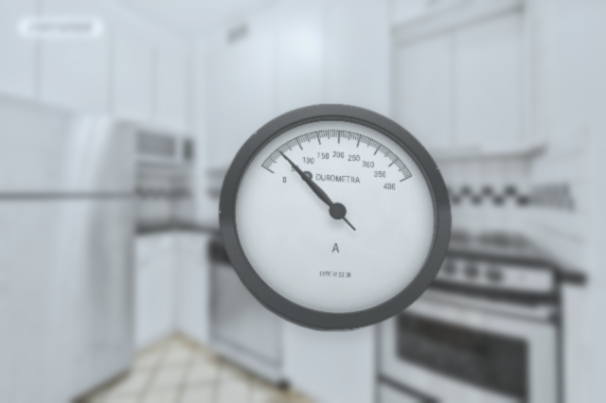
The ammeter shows 50 A
